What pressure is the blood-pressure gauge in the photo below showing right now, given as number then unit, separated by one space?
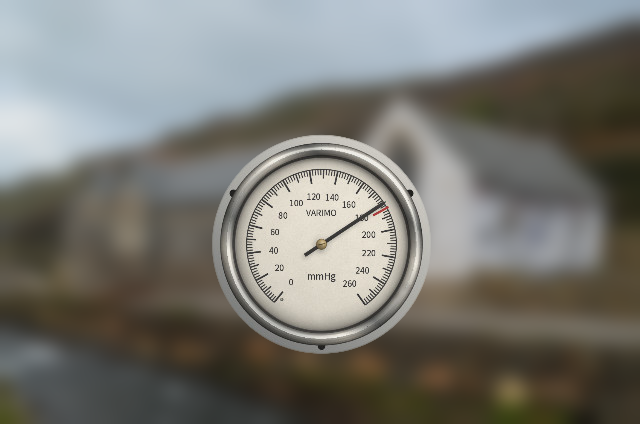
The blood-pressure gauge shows 180 mmHg
